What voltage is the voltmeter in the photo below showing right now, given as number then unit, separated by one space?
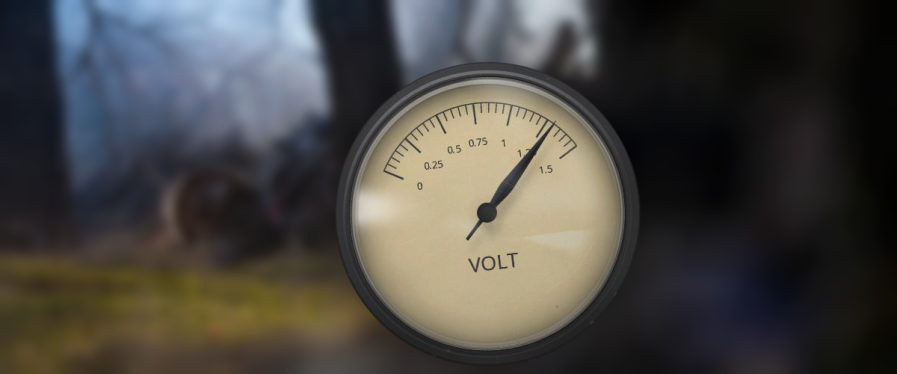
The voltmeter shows 1.3 V
